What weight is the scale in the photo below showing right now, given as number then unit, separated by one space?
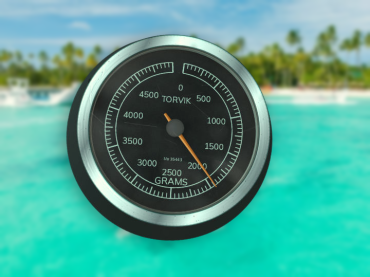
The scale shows 1950 g
